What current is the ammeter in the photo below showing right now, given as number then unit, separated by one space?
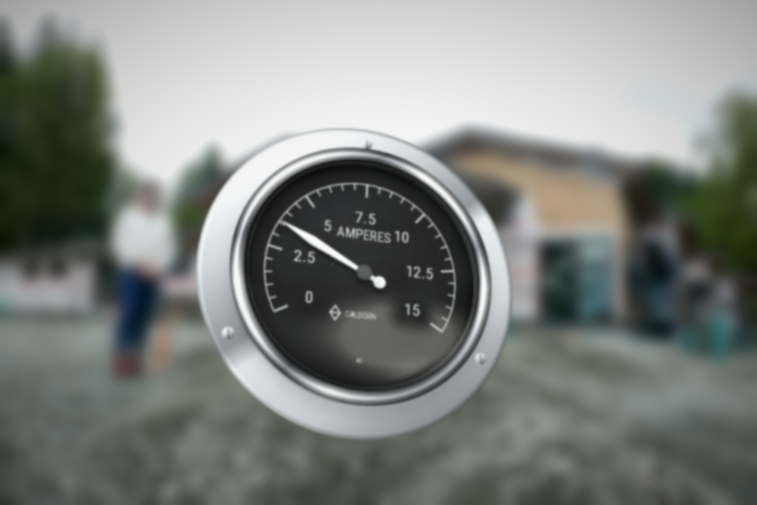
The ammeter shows 3.5 A
